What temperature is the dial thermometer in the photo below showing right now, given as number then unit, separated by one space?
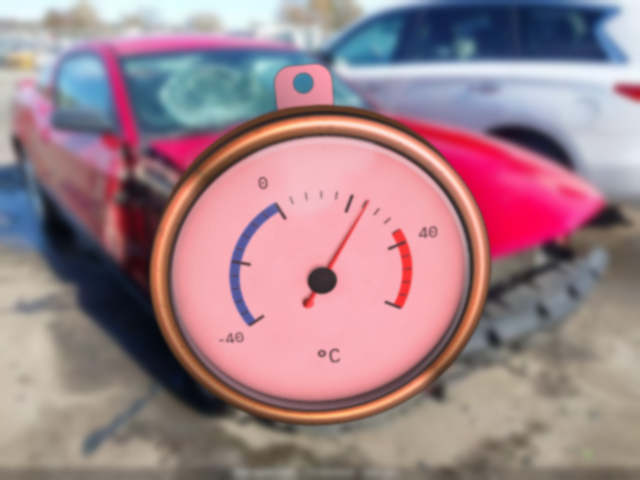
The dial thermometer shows 24 °C
